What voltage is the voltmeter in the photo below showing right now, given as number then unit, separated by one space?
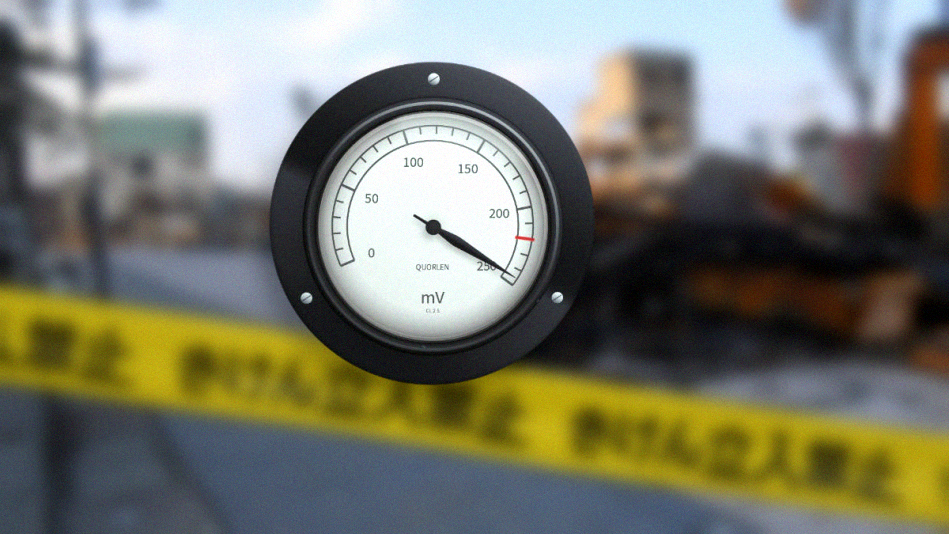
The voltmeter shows 245 mV
